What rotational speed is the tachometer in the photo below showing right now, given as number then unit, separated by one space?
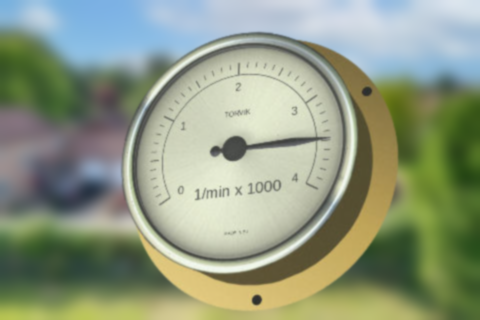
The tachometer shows 3500 rpm
